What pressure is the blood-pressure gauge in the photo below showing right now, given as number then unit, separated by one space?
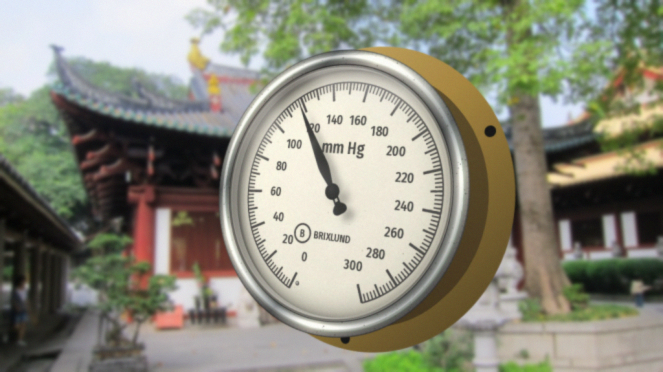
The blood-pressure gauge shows 120 mmHg
